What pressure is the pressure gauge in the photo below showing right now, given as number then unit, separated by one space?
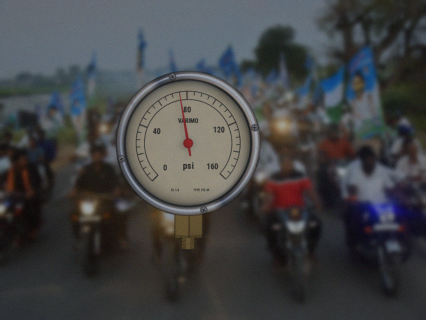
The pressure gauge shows 75 psi
